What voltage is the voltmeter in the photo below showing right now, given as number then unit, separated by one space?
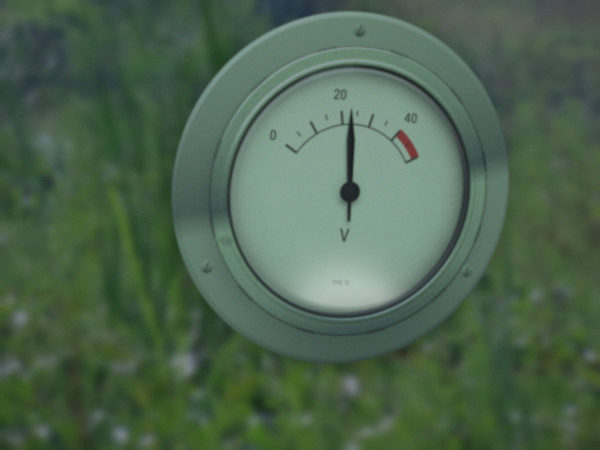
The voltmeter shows 22.5 V
